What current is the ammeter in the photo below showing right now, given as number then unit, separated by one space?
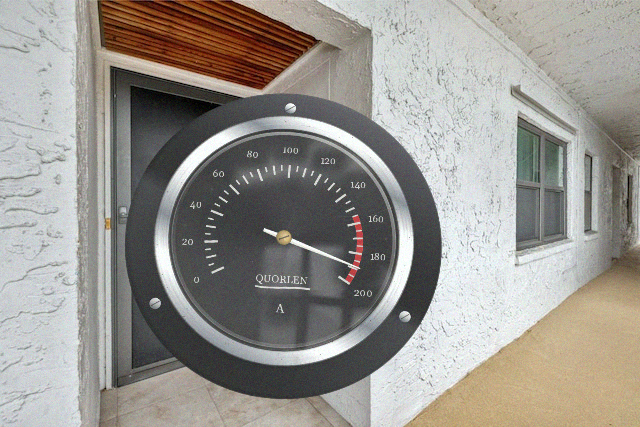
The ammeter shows 190 A
